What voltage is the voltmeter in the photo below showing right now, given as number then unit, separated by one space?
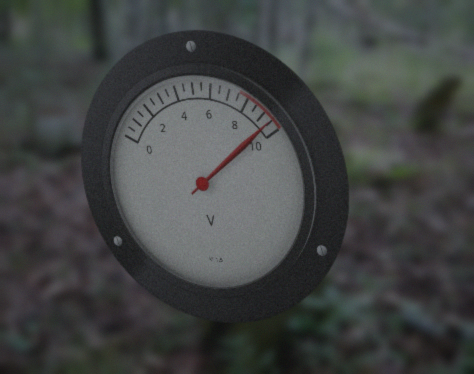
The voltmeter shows 9.5 V
